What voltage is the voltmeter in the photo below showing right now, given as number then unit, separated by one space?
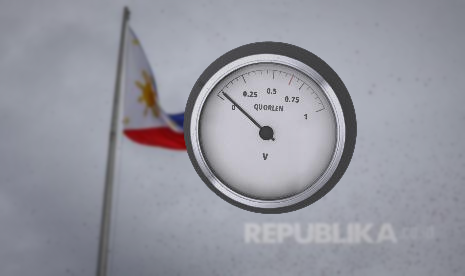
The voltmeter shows 0.05 V
